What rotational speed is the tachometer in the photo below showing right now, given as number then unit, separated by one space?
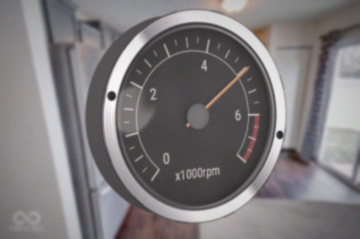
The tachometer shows 5000 rpm
